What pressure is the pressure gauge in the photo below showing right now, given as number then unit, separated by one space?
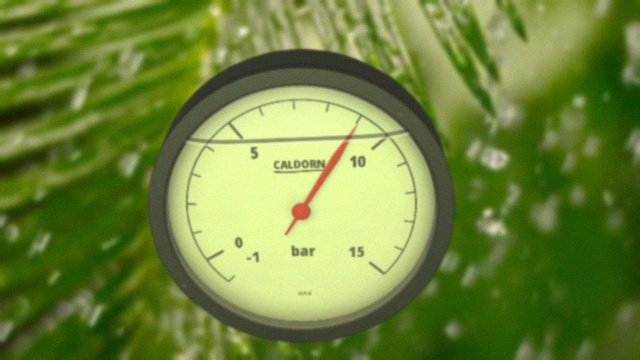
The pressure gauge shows 9 bar
